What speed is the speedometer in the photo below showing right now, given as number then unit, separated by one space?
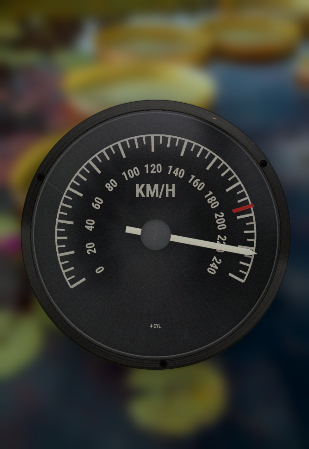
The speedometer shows 222.5 km/h
